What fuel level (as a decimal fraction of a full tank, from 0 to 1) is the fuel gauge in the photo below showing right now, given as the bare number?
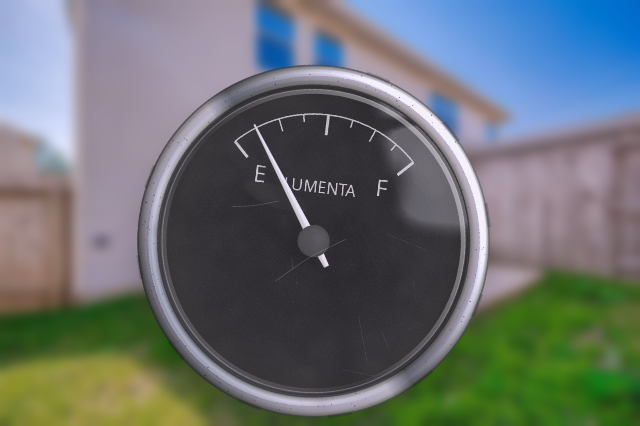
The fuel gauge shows 0.125
